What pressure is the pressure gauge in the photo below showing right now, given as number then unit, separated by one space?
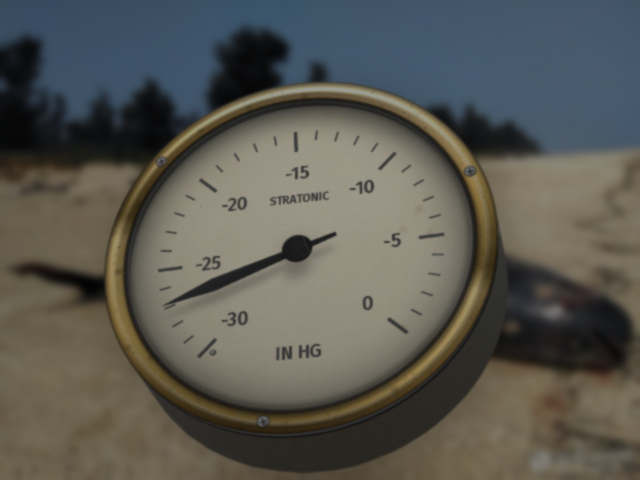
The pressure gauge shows -27 inHg
